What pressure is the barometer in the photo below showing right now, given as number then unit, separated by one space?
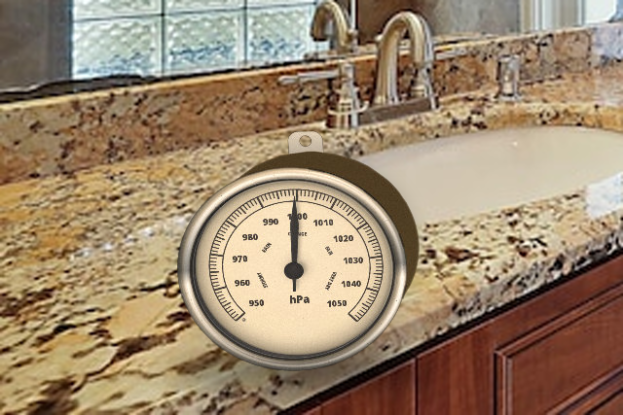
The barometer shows 1000 hPa
